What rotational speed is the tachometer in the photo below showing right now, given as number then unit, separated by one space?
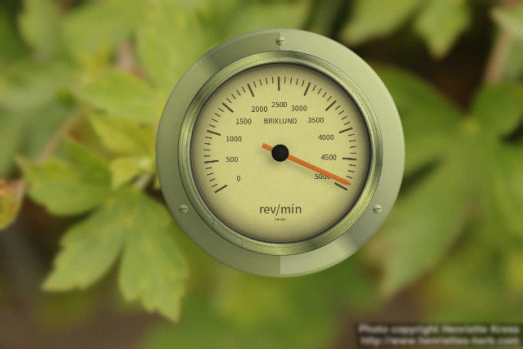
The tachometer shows 4900 rpm
